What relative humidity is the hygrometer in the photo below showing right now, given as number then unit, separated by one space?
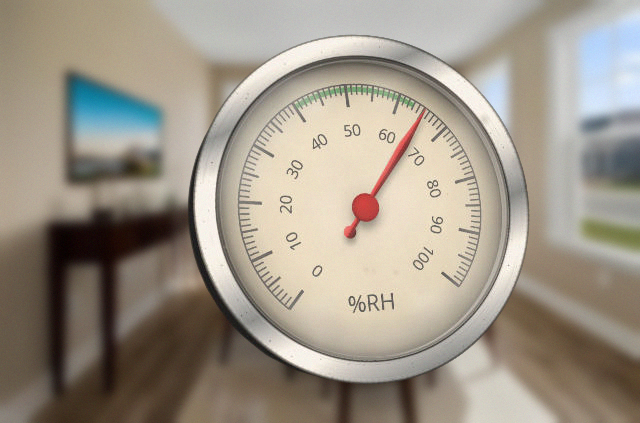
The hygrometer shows 65 %
